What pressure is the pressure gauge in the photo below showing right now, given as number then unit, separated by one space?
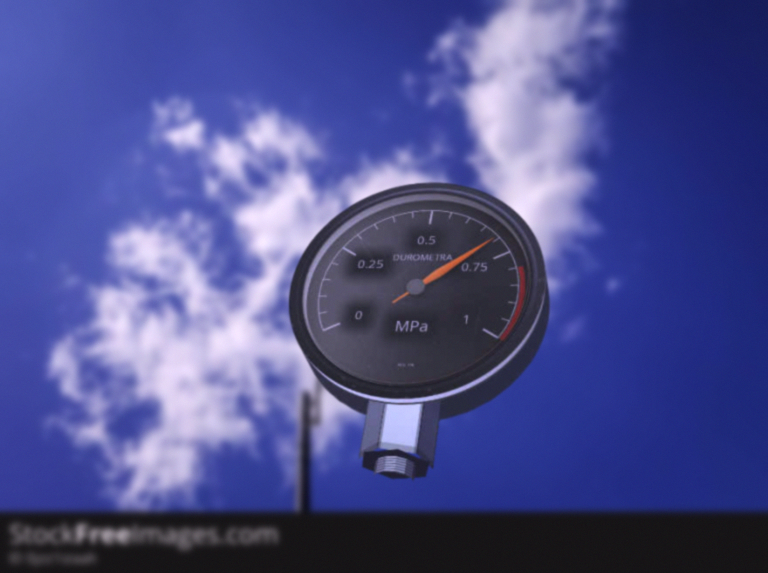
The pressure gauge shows 0.7 MPa
